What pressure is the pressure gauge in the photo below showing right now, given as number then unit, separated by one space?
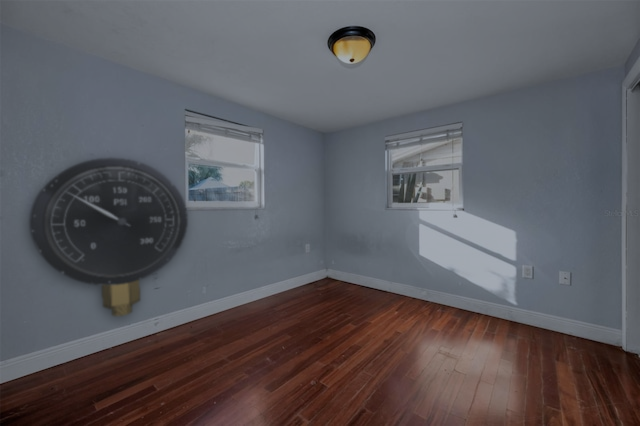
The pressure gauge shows 90 psi
